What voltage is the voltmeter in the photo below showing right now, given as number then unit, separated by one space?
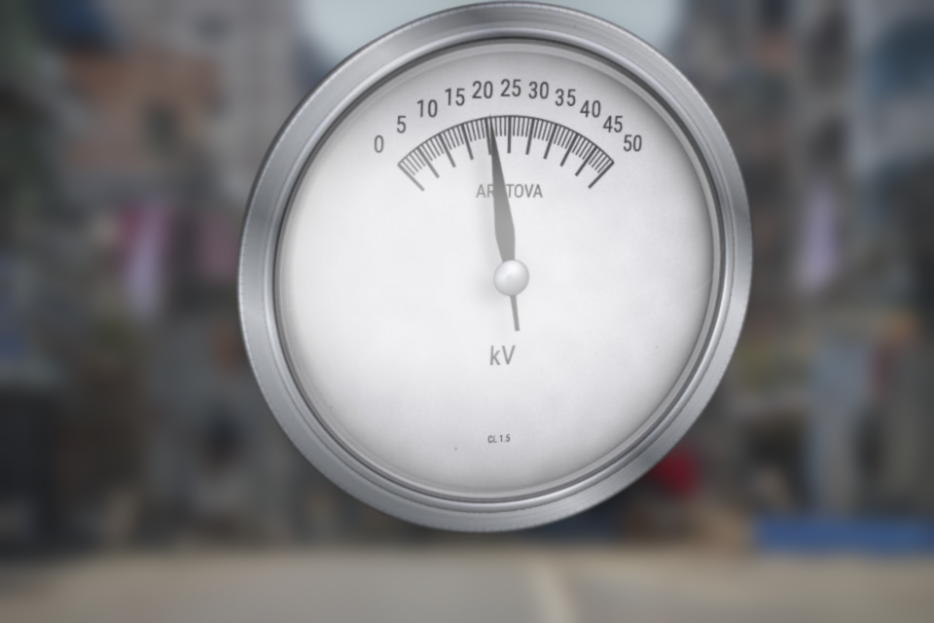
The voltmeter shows 20 kV
